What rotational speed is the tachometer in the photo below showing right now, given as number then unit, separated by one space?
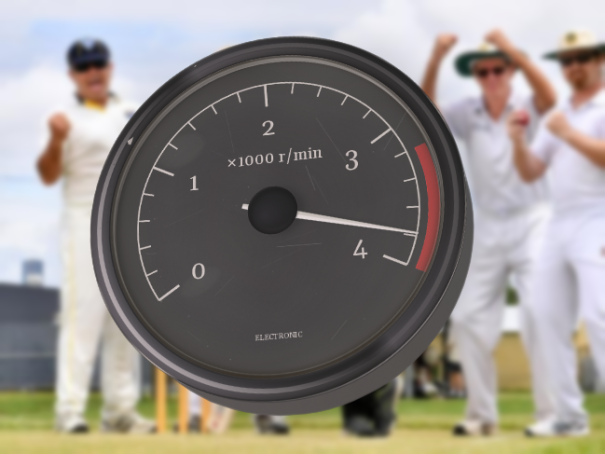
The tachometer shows 3800 rpm
